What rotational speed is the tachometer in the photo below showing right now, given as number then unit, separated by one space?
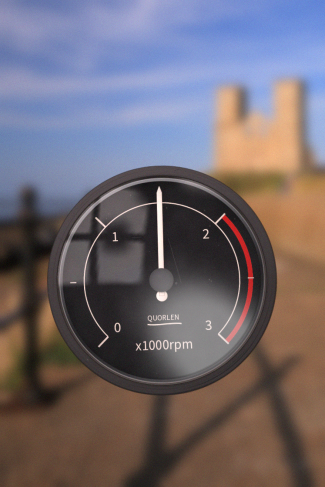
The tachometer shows 1500 rpm
